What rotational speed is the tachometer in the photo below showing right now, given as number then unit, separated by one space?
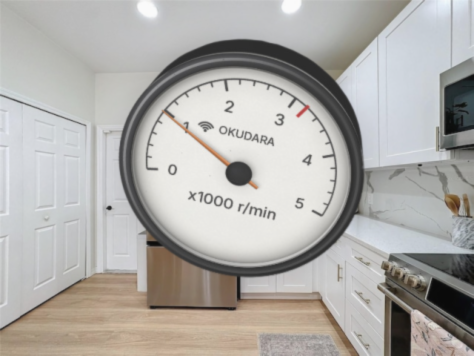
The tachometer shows 1000 rpm
